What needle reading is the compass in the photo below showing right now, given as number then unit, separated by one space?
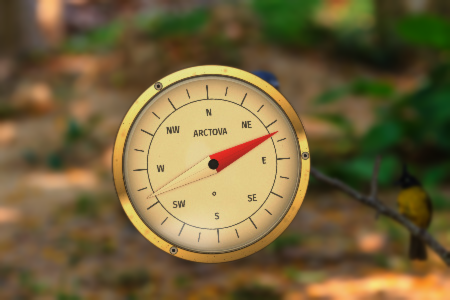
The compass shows 67.5 °
